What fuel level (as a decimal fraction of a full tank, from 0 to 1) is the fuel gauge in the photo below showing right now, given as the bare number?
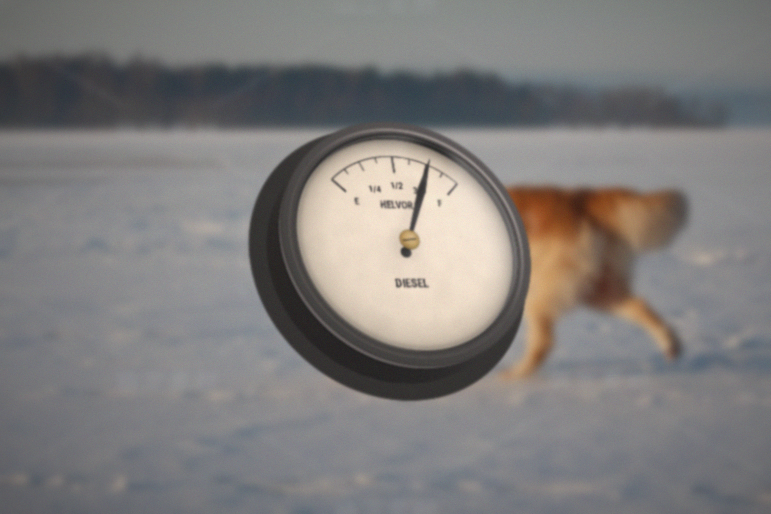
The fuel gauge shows 0.75
